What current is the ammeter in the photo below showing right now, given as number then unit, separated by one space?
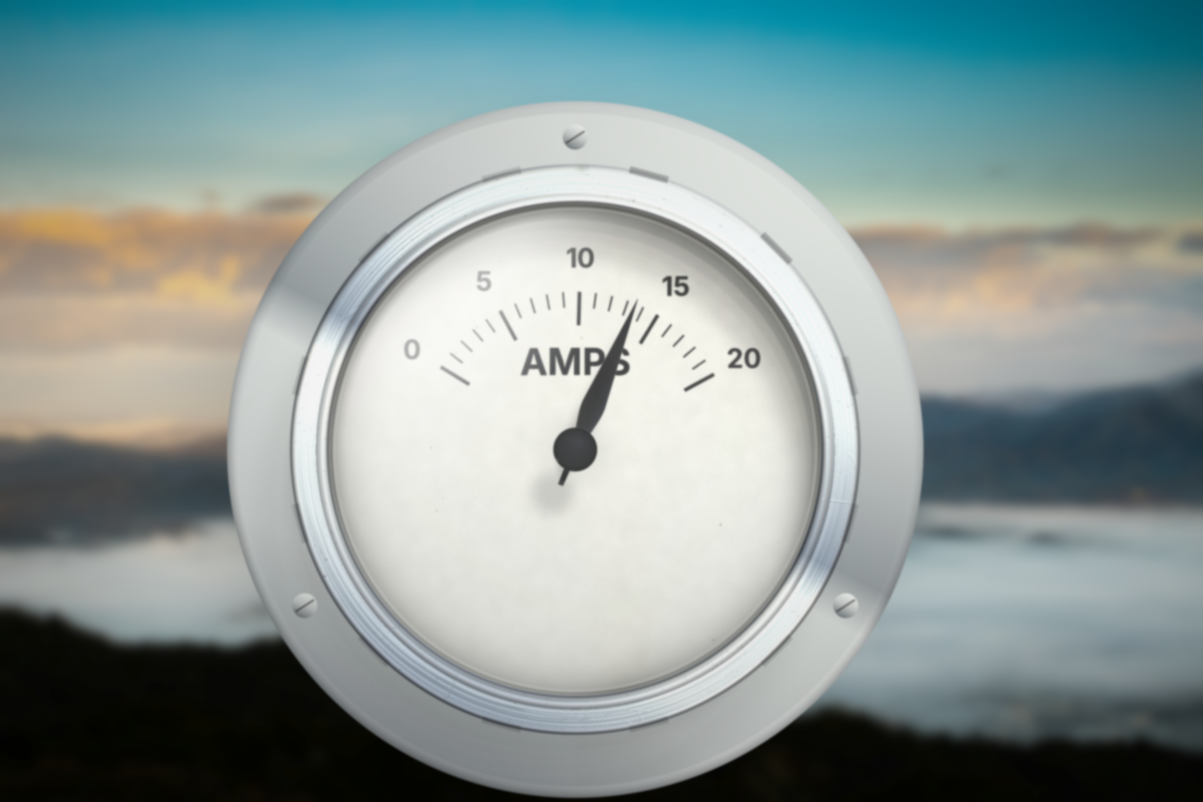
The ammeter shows 13.5 A
